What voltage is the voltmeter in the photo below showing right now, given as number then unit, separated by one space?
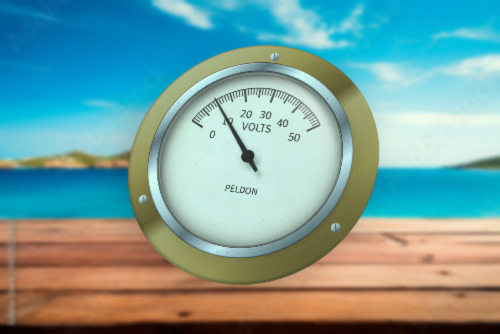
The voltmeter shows 10 V
